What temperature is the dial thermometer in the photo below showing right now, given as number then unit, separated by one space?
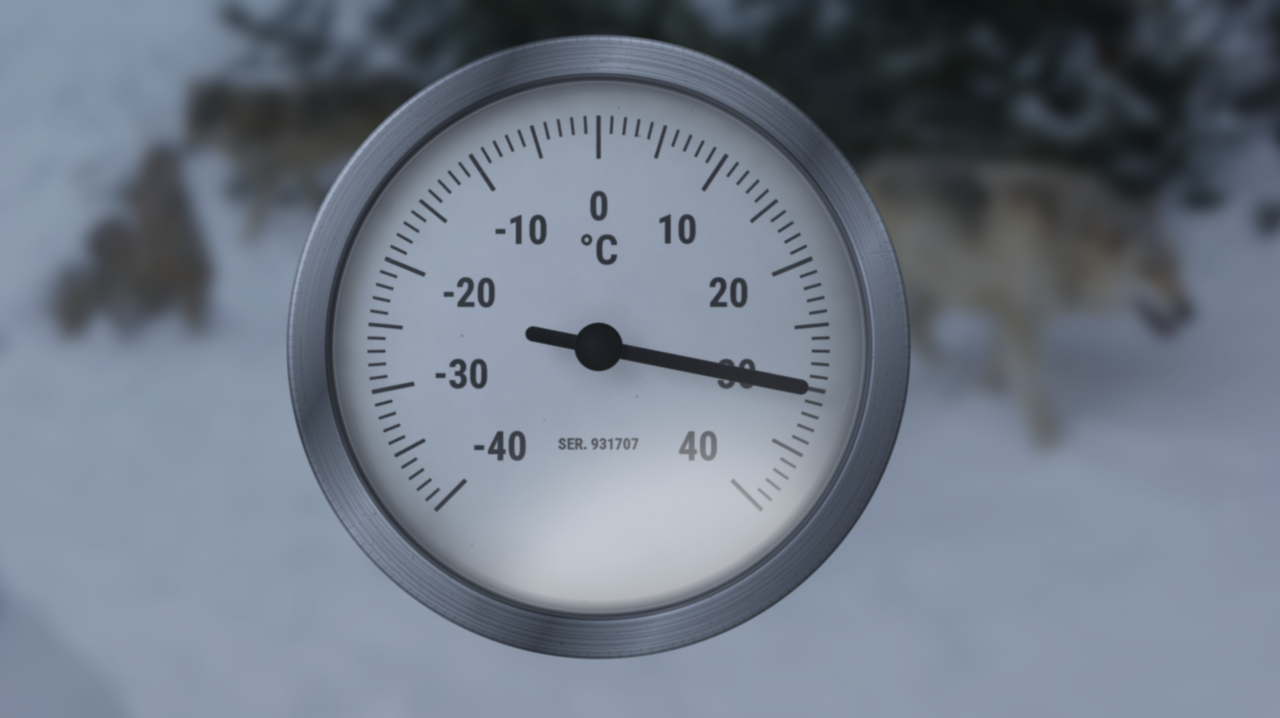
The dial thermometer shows 30 °C
